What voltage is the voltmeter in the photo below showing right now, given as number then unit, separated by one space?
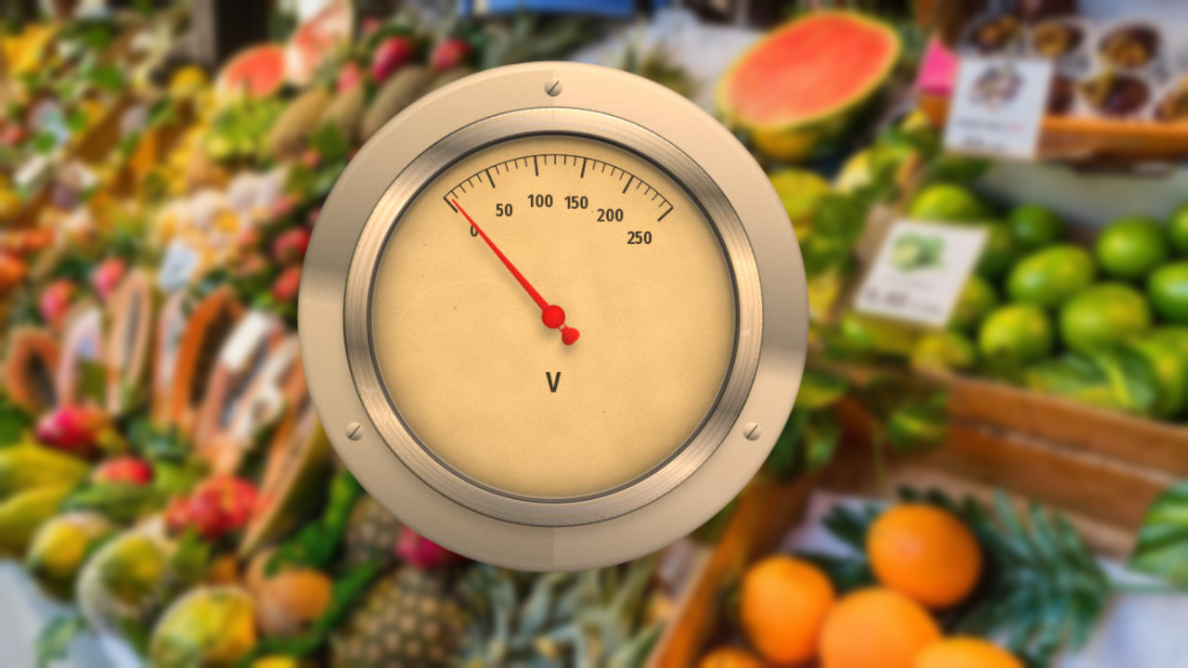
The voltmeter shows 5 V
